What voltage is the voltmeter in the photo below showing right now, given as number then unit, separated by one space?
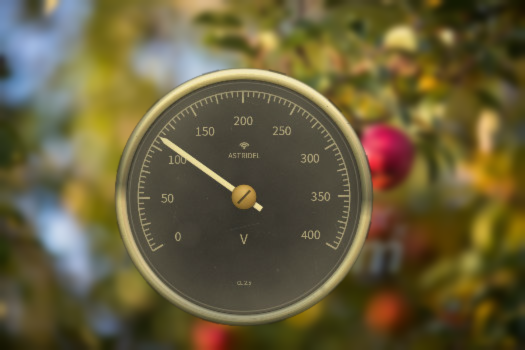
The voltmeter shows 110 V
